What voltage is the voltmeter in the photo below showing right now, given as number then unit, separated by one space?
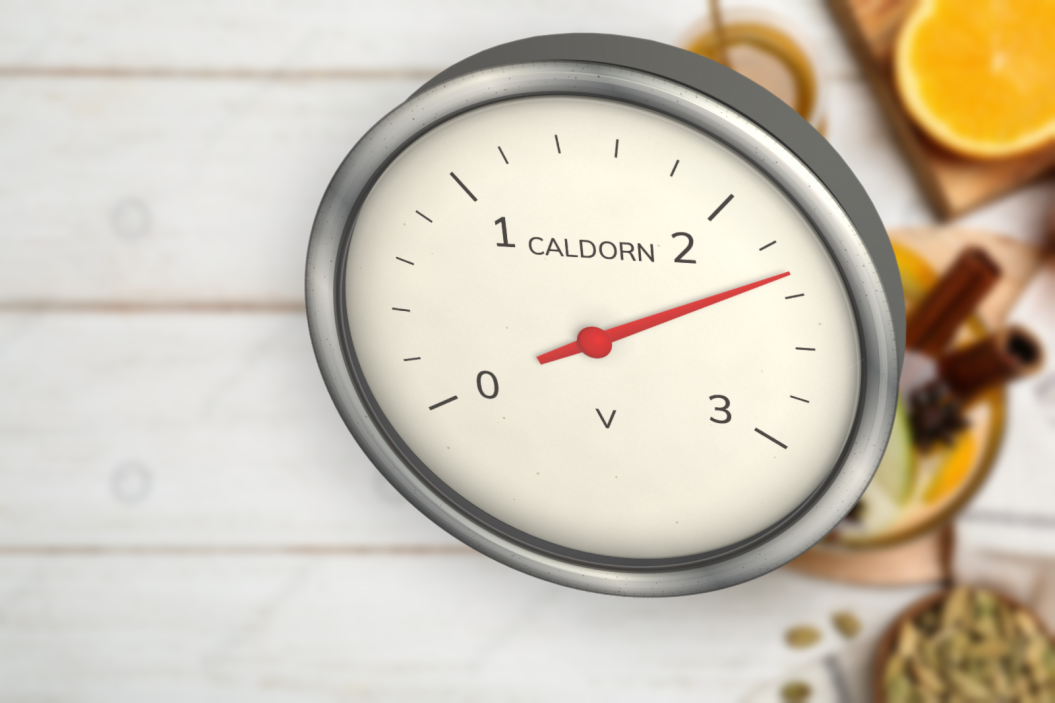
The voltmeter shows 2.3 V
